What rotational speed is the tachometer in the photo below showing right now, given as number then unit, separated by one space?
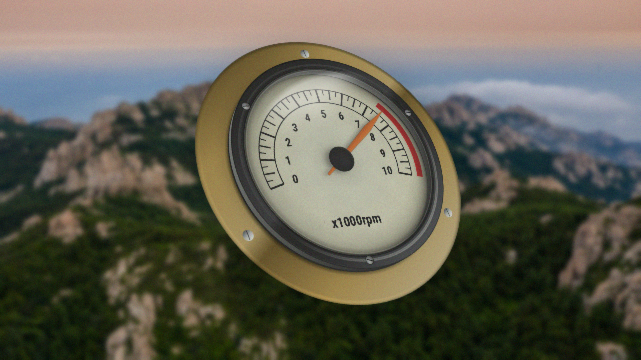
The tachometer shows 7500 rpm
